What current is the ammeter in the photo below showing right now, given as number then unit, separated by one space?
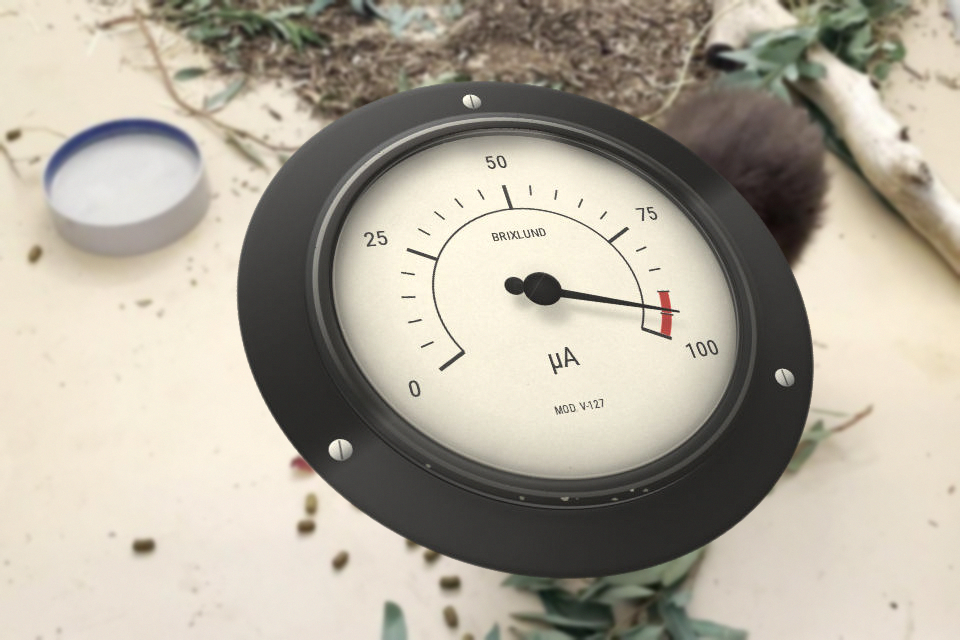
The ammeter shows 95 µA
